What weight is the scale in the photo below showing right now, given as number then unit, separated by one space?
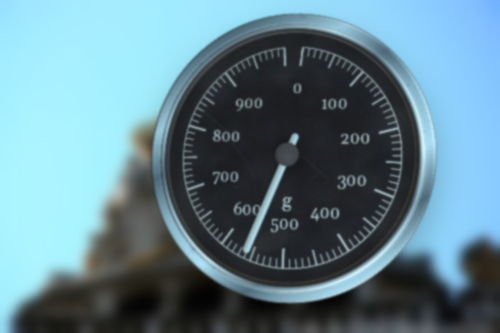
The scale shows 560 g
